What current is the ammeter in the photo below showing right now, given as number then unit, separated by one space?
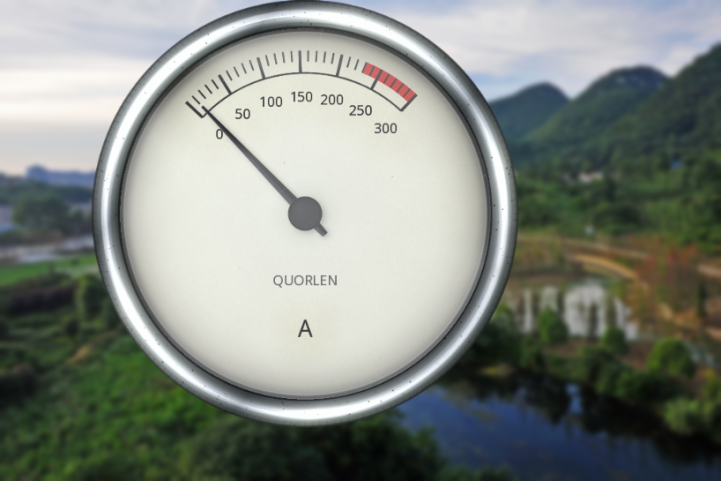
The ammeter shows 10 A
